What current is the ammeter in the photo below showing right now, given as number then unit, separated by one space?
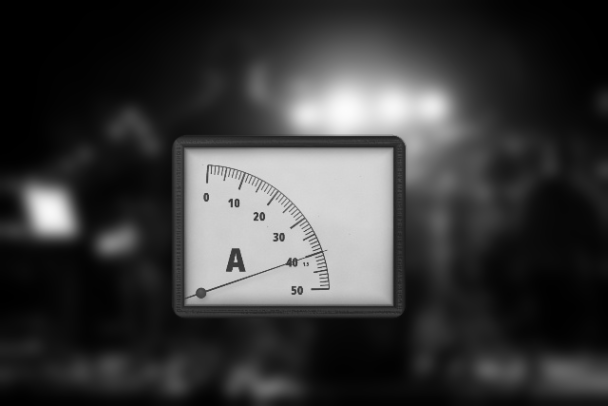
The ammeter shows 40 A
